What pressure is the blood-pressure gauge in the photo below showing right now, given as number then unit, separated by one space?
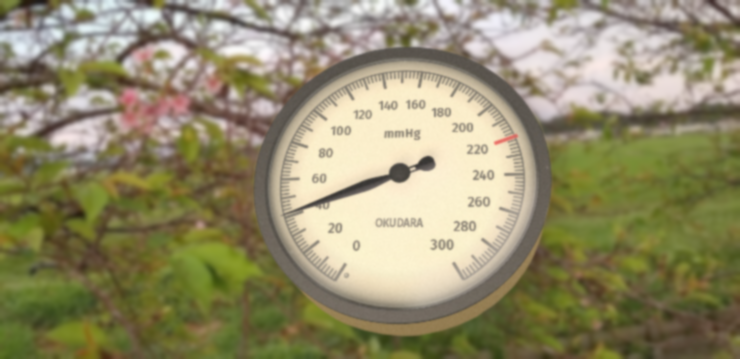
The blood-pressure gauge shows 40 mmHg
